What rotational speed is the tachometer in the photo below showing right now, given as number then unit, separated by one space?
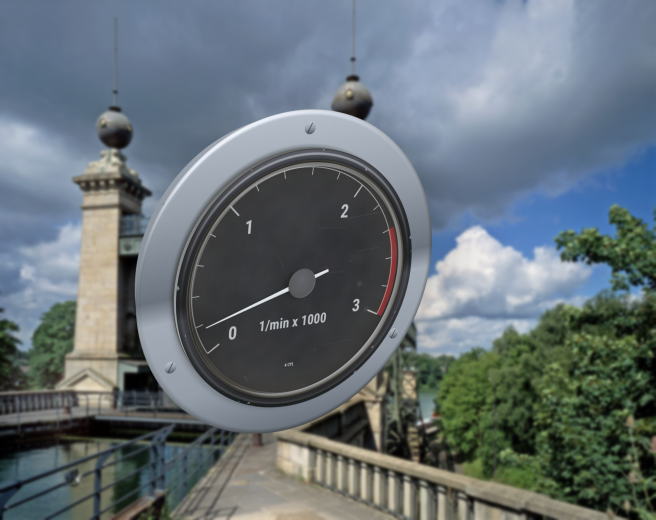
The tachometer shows 200 rpm
